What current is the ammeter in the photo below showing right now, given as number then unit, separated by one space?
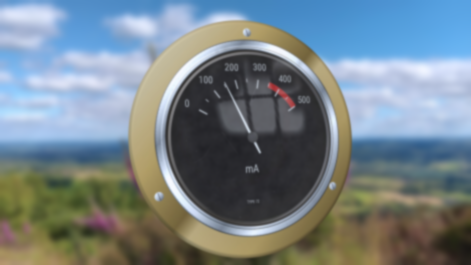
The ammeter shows 150 mA
